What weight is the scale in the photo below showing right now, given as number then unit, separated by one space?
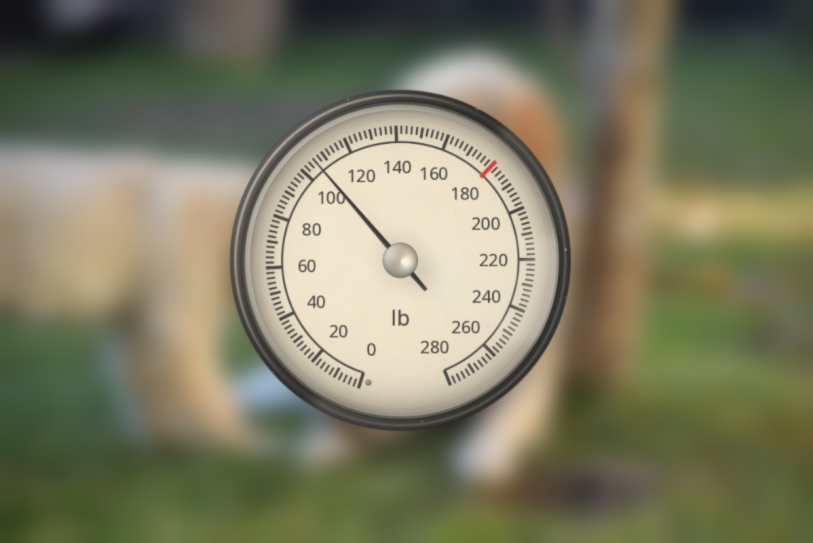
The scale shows 106 lb
